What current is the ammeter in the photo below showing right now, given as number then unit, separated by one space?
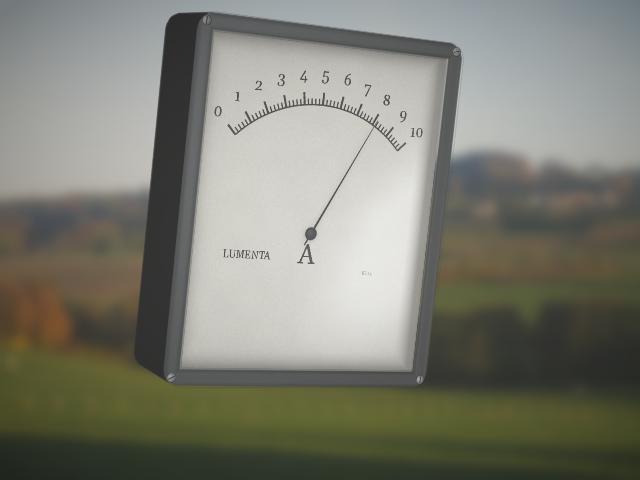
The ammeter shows 8 A
